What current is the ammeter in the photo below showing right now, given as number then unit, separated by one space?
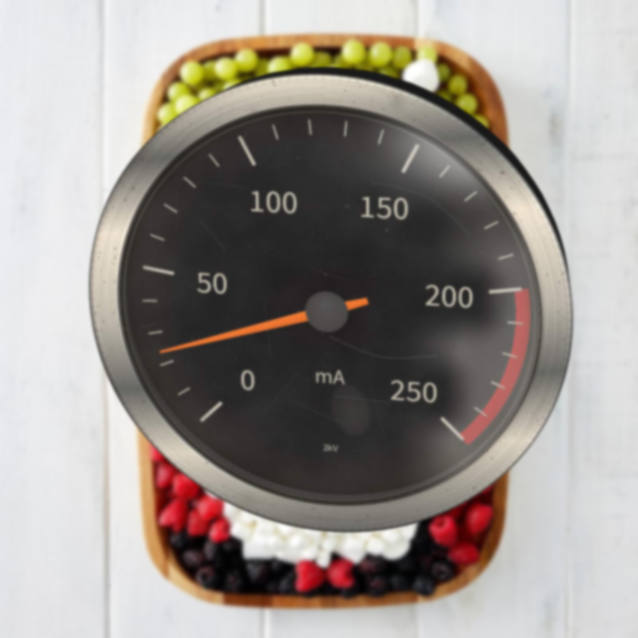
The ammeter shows 25 mA
